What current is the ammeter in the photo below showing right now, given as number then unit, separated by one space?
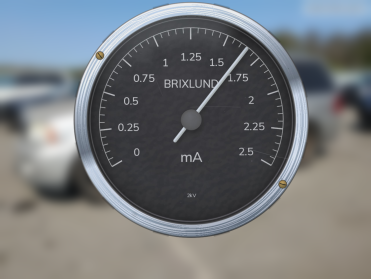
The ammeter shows 1.65 mA
